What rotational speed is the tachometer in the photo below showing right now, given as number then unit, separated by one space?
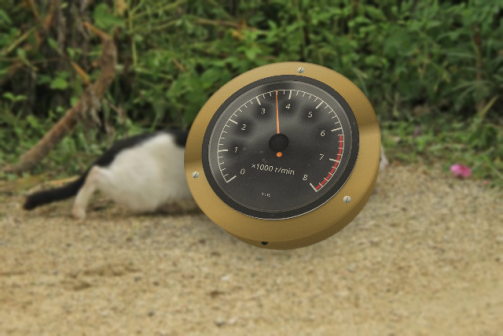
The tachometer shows 3600 rpm
